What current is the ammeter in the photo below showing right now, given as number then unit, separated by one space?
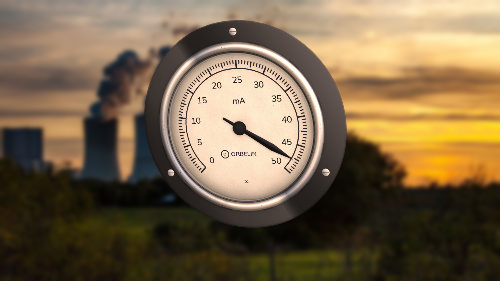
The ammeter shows 47.5 mA
